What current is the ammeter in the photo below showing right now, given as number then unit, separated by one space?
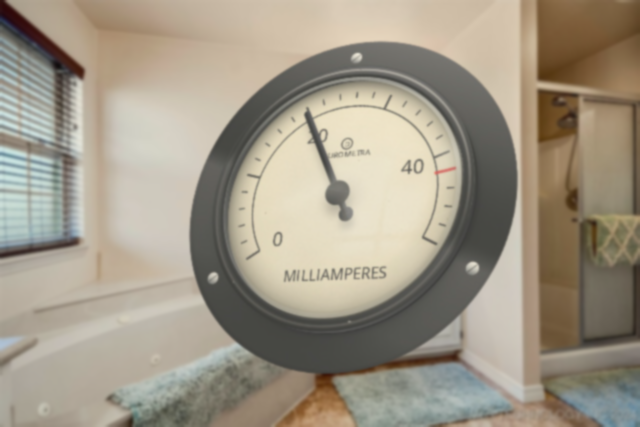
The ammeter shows 20 mA
